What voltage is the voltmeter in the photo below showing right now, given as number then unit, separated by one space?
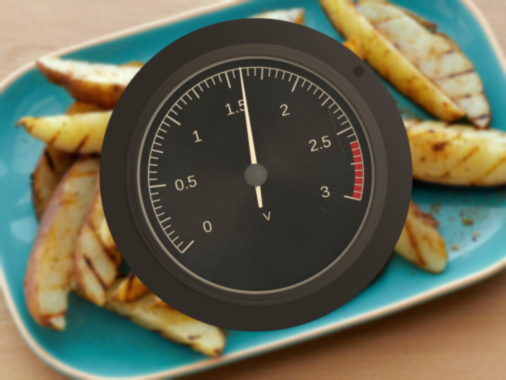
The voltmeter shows 1.6 V
